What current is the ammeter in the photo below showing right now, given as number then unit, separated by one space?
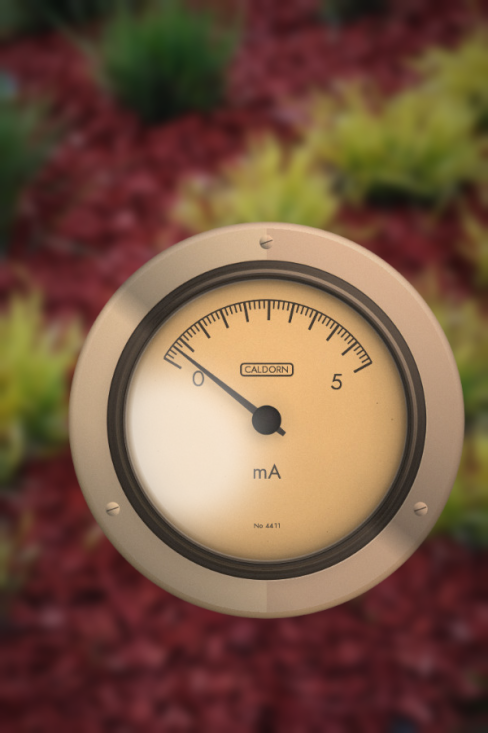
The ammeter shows 0.3 mA
